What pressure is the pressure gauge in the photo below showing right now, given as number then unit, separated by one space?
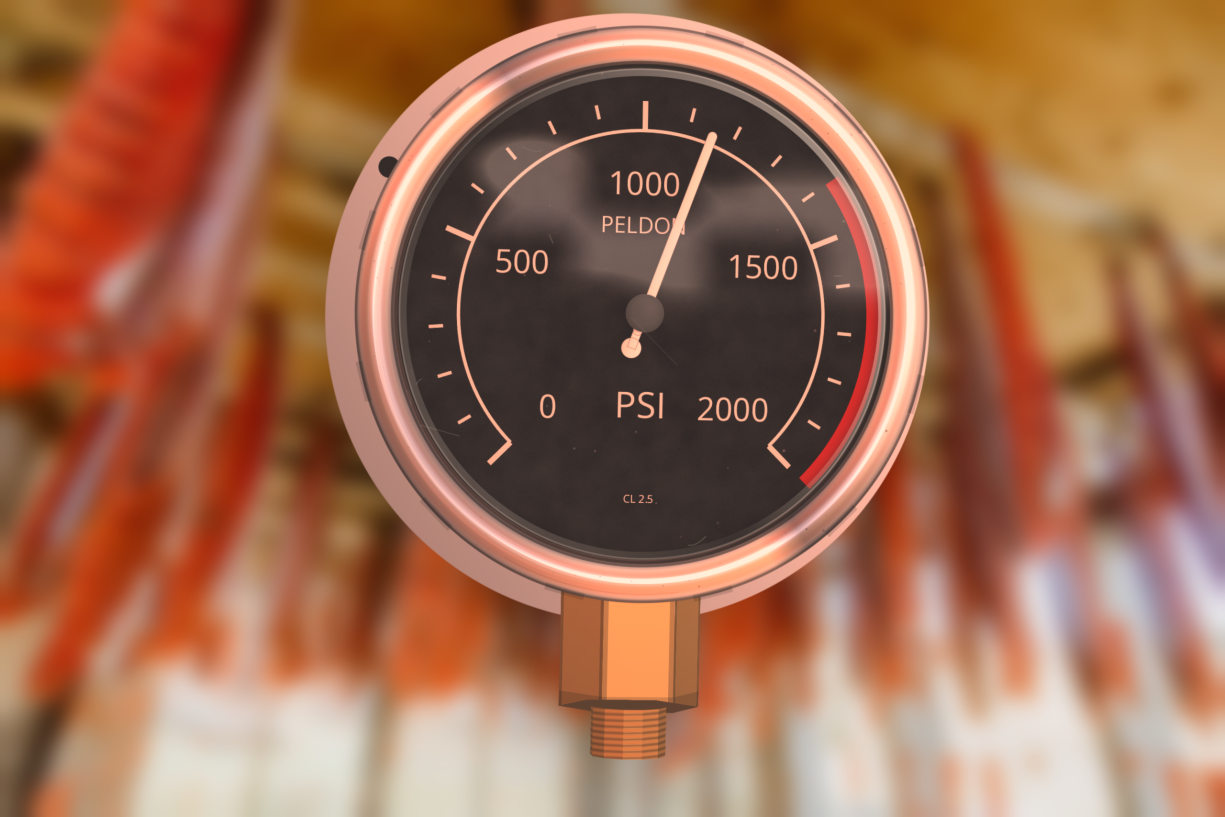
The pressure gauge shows 1150 psi
